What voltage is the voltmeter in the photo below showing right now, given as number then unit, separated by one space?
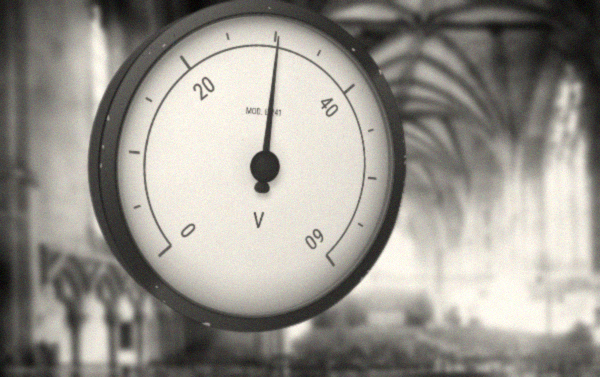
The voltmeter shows 30 V
